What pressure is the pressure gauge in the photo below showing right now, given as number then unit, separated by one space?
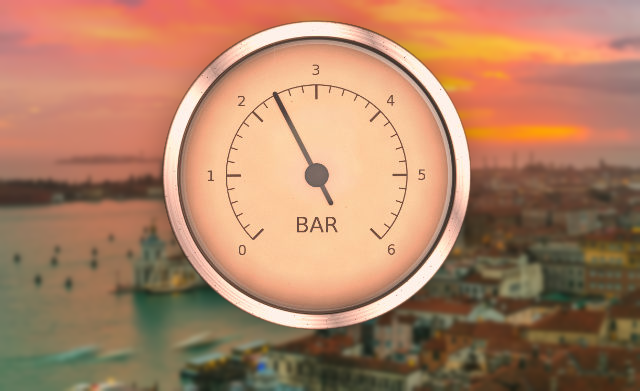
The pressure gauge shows 2.4 bar
